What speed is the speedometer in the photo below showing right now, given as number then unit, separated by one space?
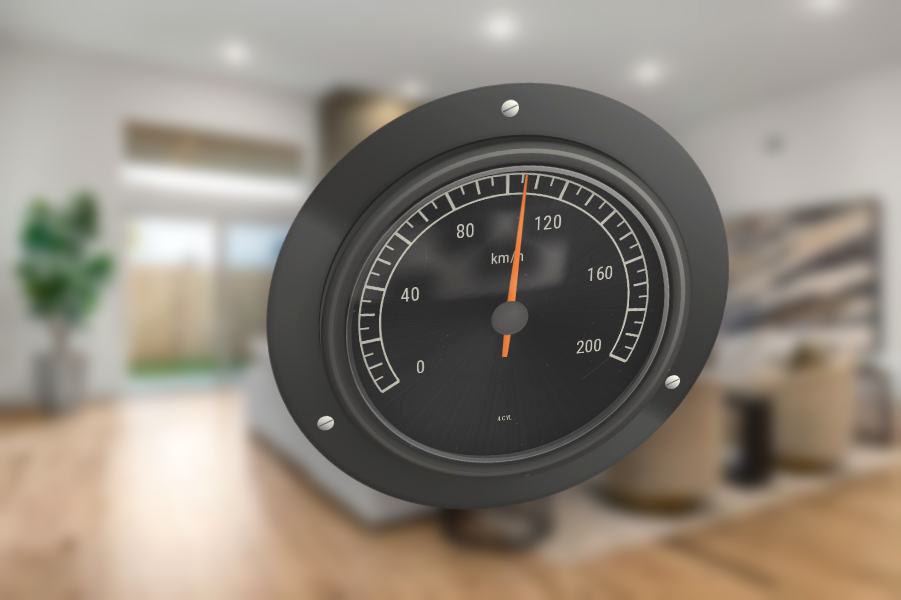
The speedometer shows 105 km/h
